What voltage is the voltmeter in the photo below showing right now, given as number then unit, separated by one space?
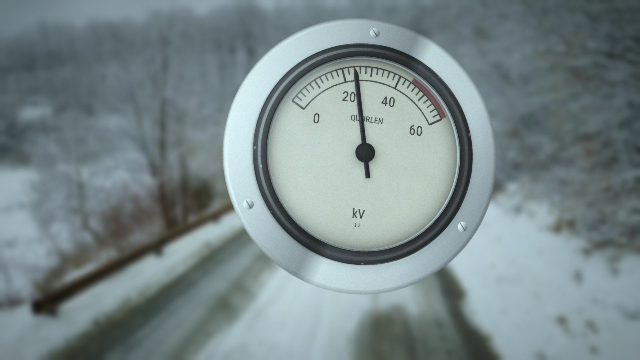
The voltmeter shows 24 kV
